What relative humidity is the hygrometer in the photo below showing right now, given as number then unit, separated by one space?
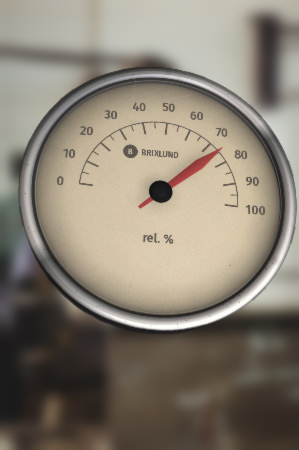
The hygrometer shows 75 %
